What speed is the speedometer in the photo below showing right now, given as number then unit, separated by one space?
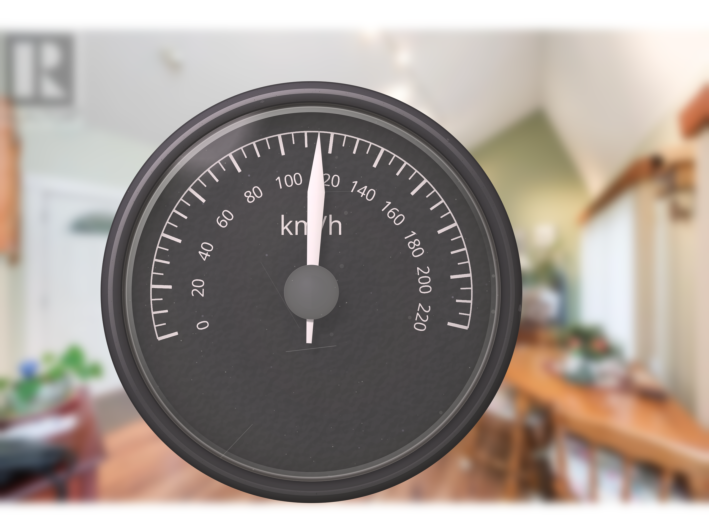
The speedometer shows 115 km/h
